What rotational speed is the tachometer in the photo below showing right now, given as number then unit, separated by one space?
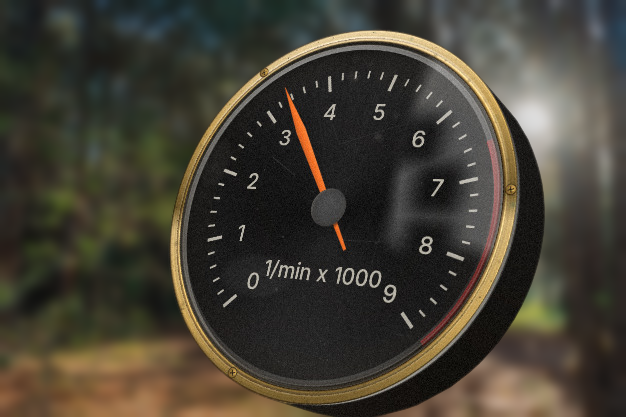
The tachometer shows 3400 rpm
